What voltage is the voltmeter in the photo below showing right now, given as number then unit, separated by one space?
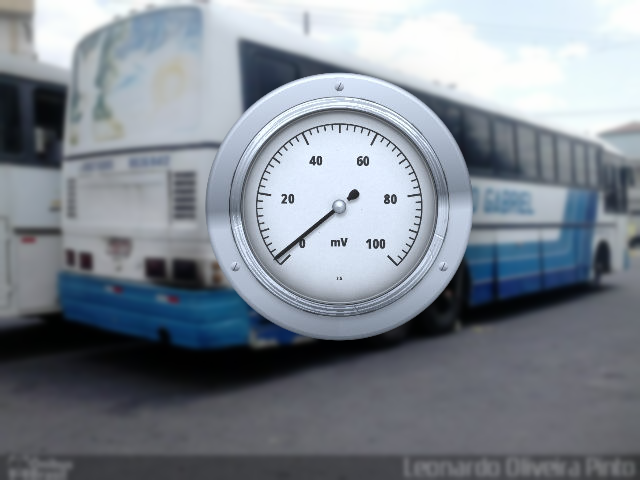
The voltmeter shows 2 mV
